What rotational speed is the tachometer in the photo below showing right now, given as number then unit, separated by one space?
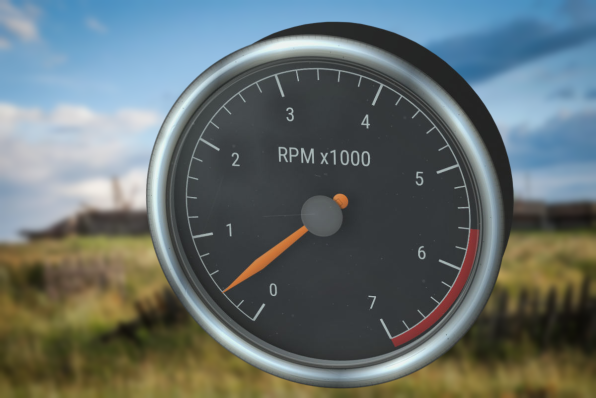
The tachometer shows 400 rpm
